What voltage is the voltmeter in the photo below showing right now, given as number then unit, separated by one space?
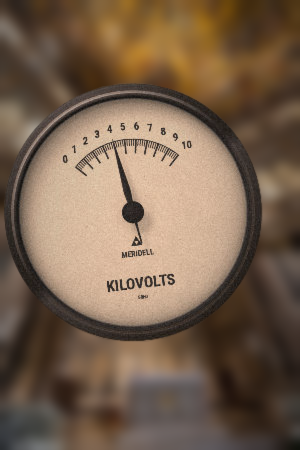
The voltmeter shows 4 kV
